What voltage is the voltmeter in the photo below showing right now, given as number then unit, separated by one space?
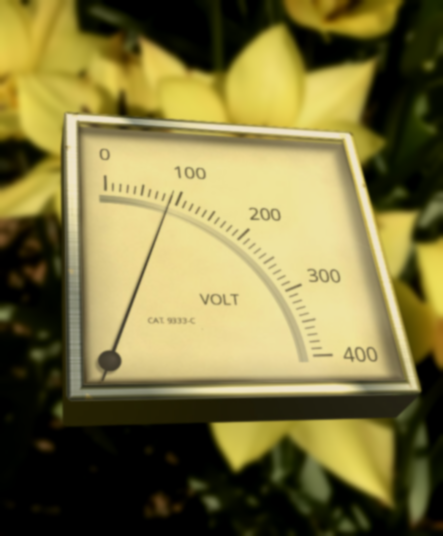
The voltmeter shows 90 V
